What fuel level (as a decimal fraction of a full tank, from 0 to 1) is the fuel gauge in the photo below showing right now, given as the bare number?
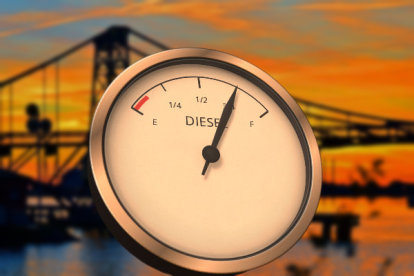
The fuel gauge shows 0.75
